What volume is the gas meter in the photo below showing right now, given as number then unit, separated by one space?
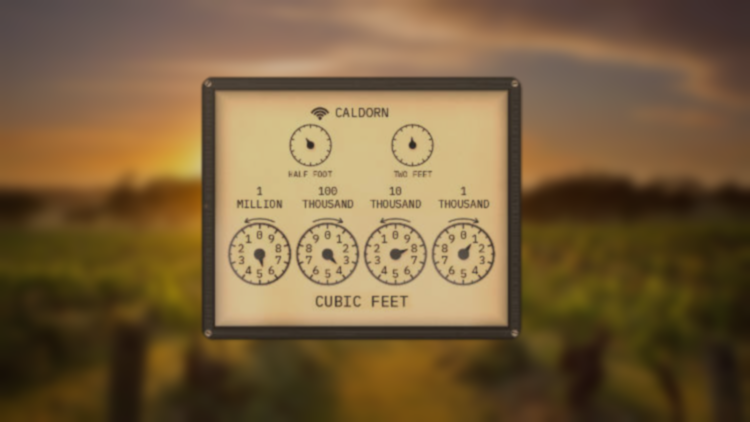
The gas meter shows 538100 ft³
